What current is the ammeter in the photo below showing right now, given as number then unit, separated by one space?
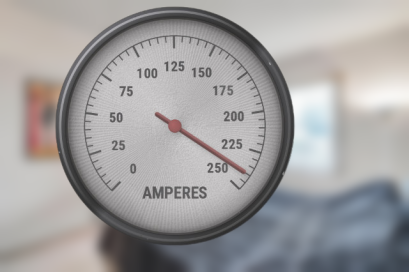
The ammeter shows 240 A
